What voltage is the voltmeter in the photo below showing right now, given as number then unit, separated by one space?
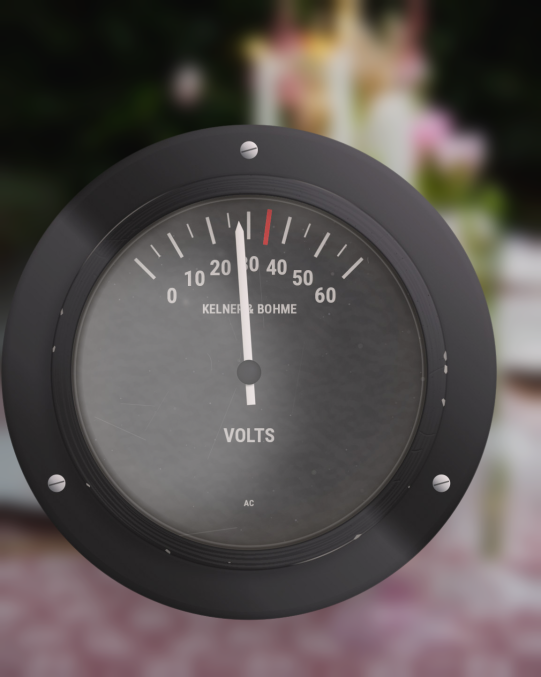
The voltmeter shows 27.5 V
